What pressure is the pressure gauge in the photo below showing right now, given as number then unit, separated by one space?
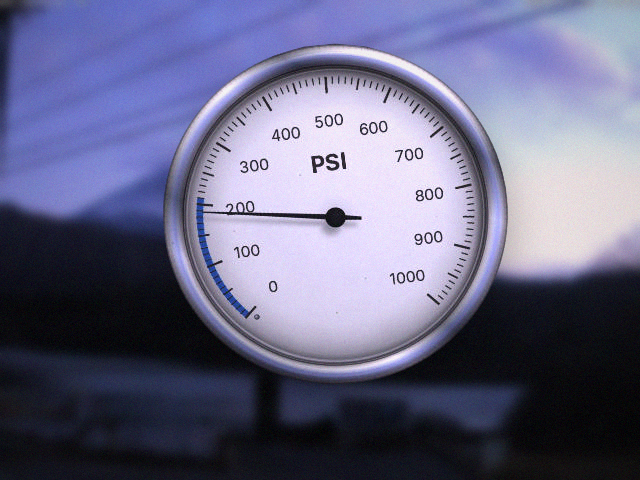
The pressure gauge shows 190 psi
